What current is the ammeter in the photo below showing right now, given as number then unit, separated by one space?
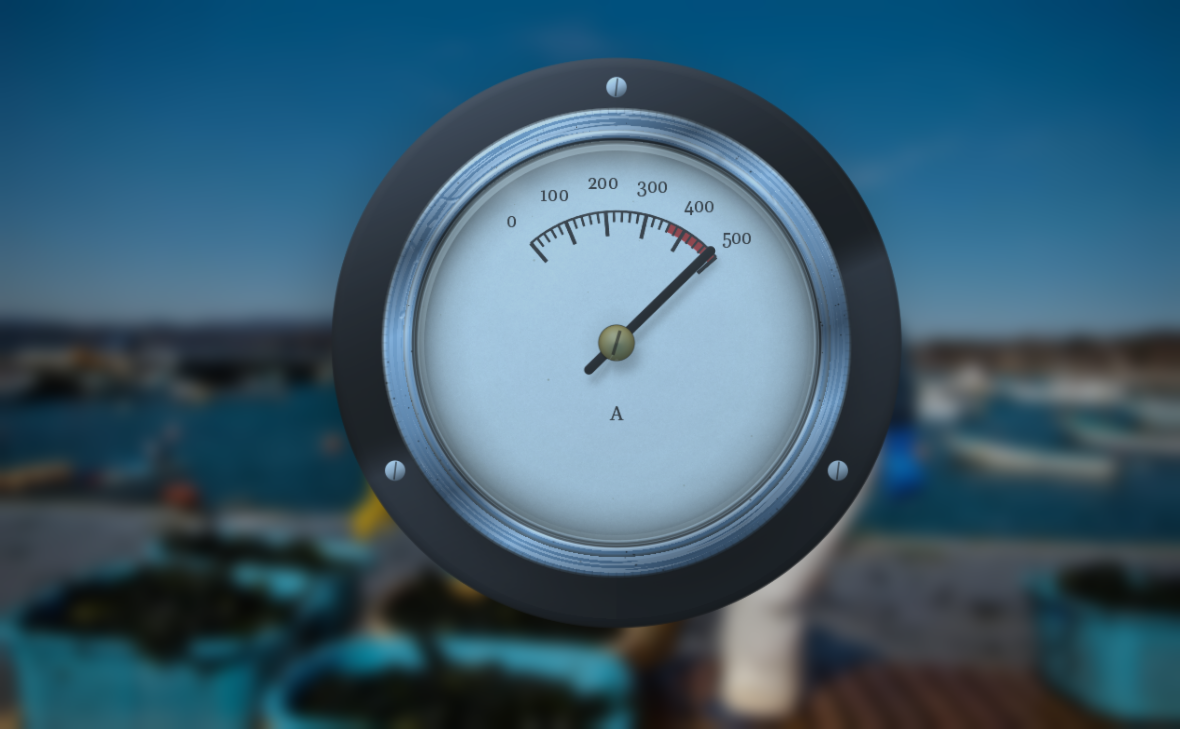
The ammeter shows 480 A
